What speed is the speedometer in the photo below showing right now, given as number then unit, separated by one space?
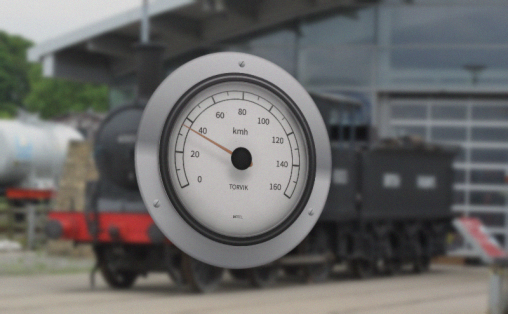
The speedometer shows 35 km/h
